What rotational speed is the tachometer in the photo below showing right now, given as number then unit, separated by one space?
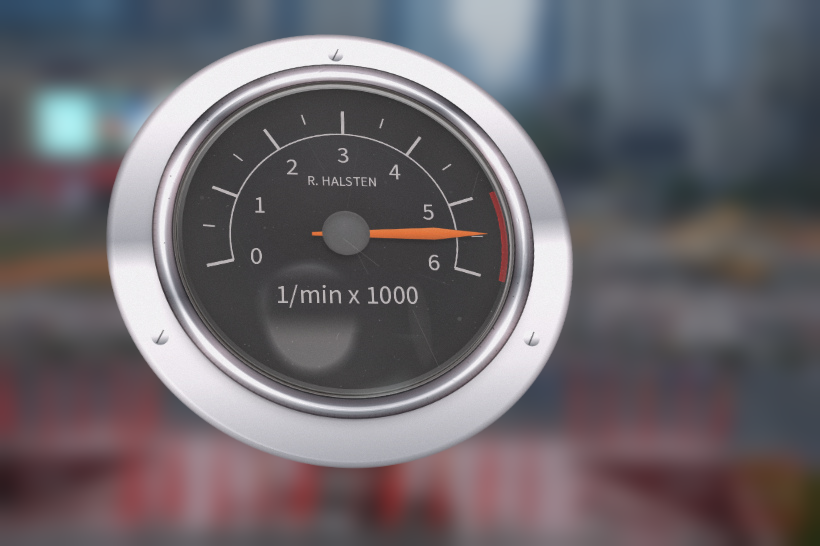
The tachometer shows 5500 rpm
